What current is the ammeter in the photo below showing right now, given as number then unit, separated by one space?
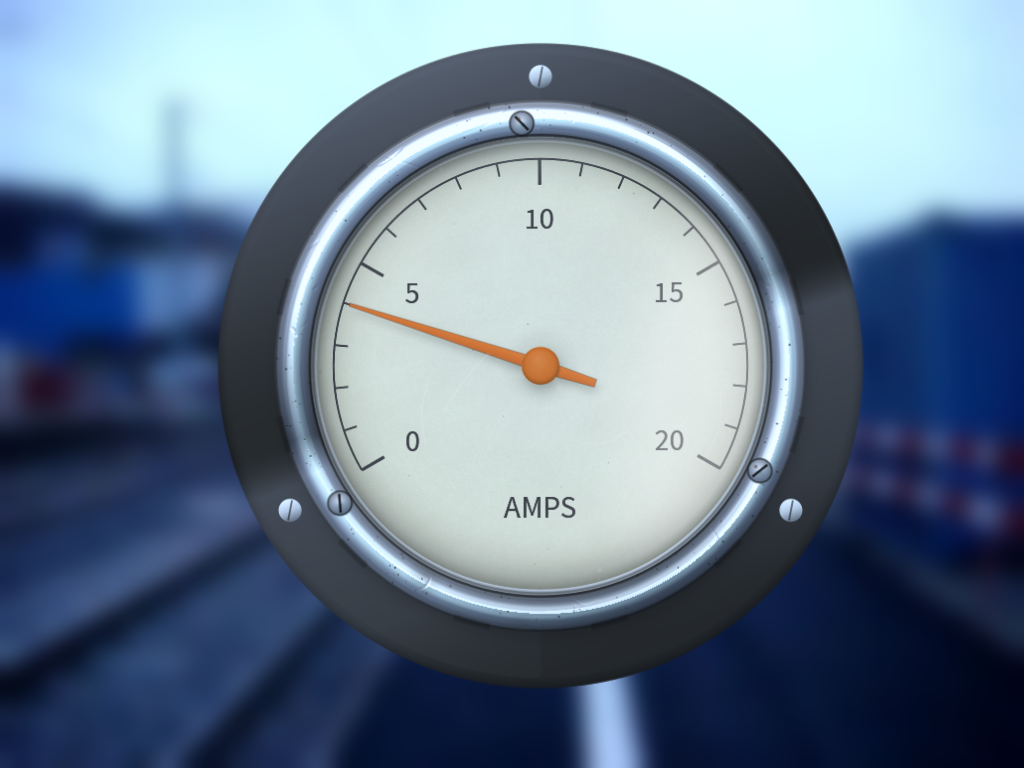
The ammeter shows 4 A
